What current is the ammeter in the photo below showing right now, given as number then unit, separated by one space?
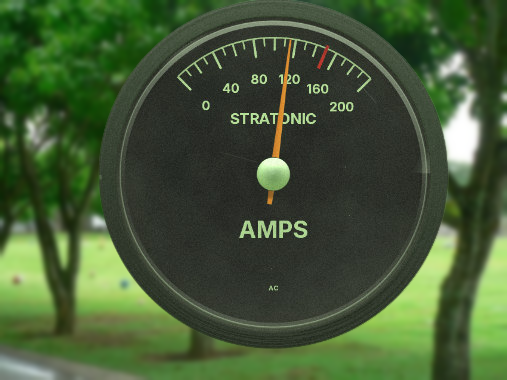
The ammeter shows 115 A
